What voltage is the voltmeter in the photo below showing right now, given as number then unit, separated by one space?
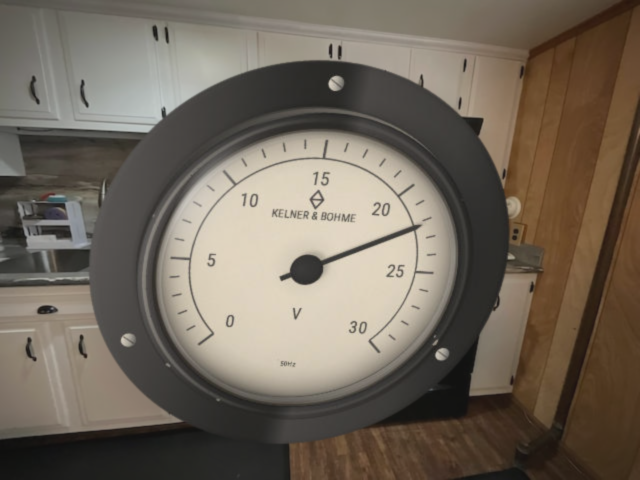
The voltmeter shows 22 V
